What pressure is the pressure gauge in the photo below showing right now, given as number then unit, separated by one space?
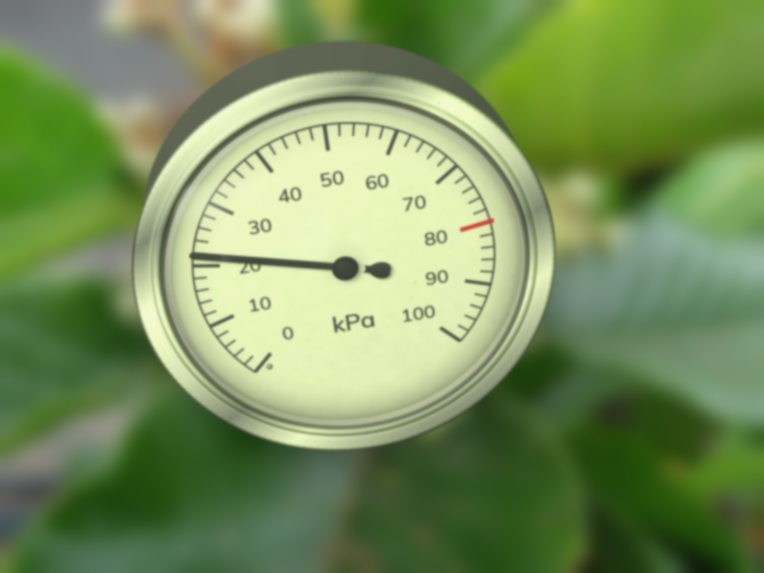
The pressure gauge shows 22 kPa
